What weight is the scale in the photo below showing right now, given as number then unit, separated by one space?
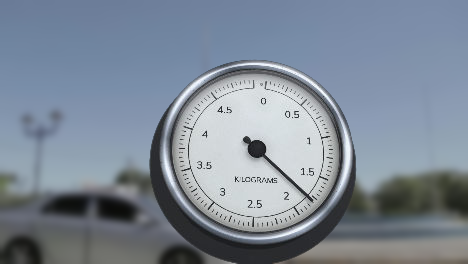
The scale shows 1.8 kg
